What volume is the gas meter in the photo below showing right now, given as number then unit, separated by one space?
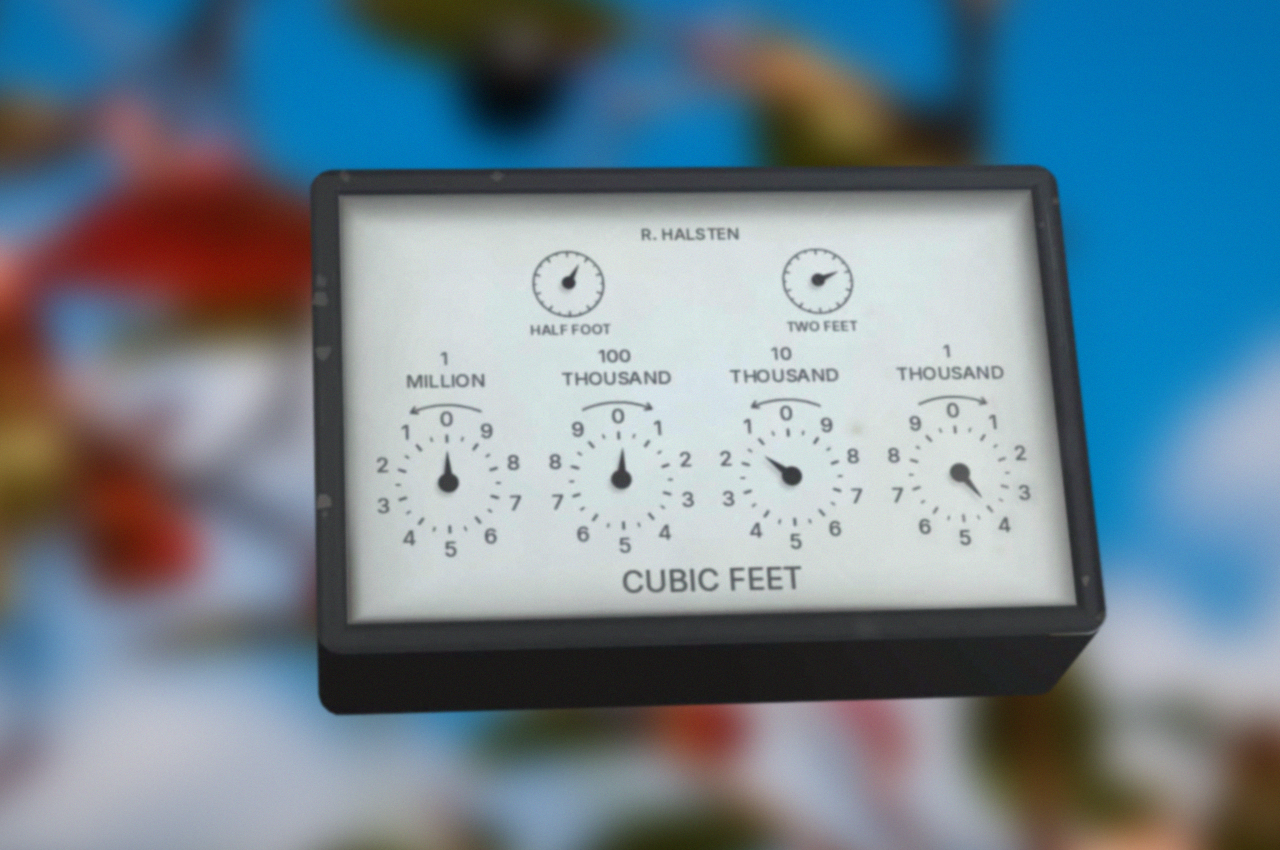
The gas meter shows 1400 ft³
